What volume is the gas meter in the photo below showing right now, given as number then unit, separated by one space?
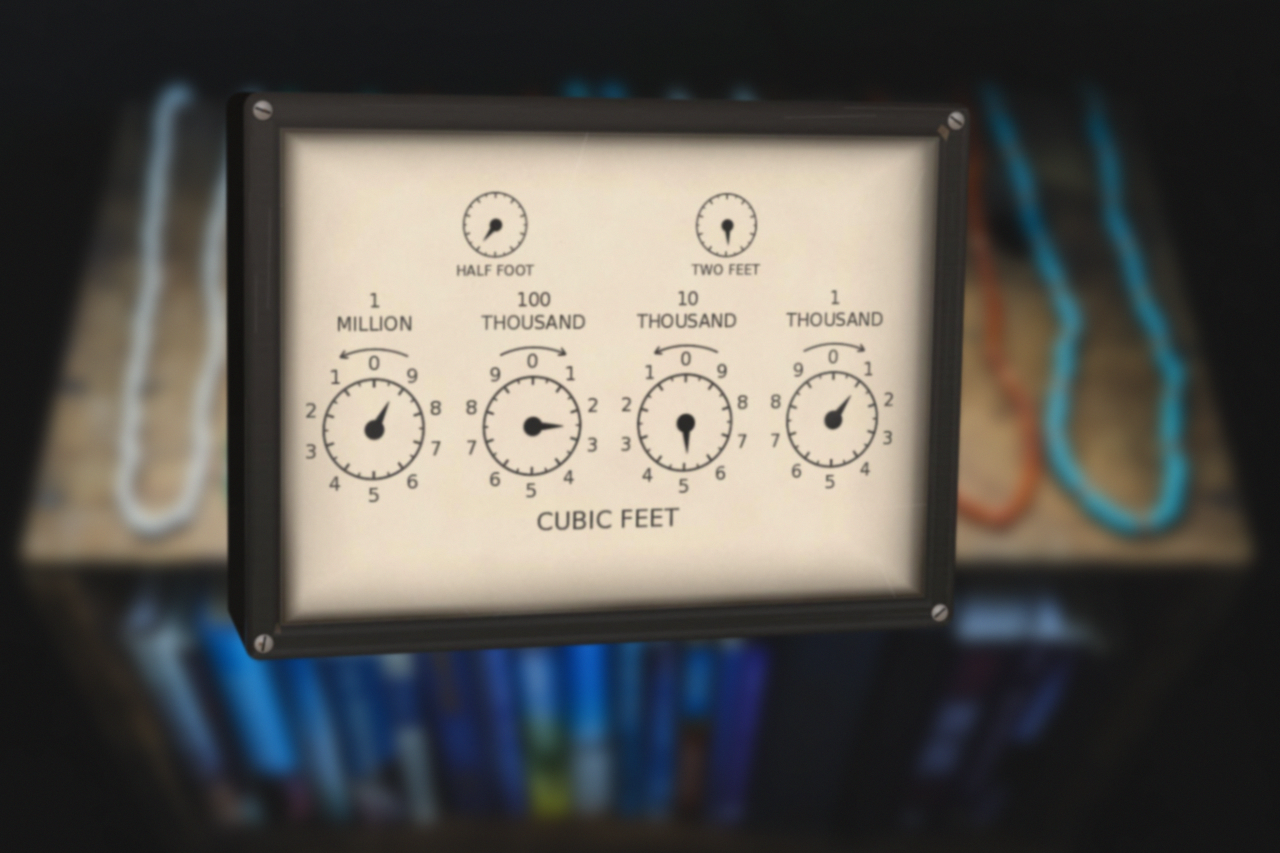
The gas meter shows 925100 ft³
